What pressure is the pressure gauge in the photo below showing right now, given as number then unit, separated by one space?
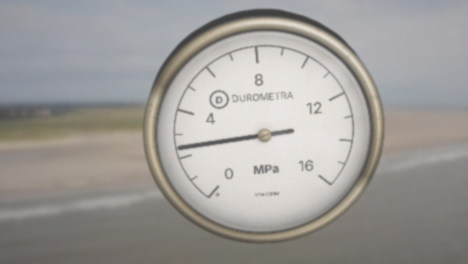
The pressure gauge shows 2.5 MPa
